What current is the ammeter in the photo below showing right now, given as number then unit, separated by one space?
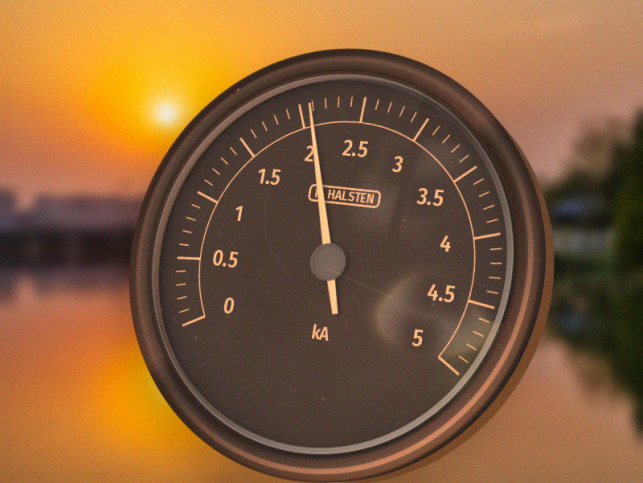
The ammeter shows 2.1 kA
